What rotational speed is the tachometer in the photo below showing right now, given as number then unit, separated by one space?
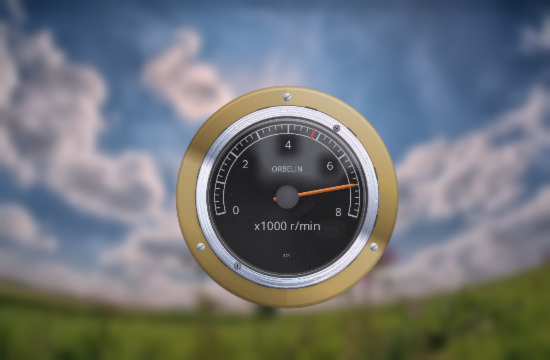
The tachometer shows 7000 rpm
